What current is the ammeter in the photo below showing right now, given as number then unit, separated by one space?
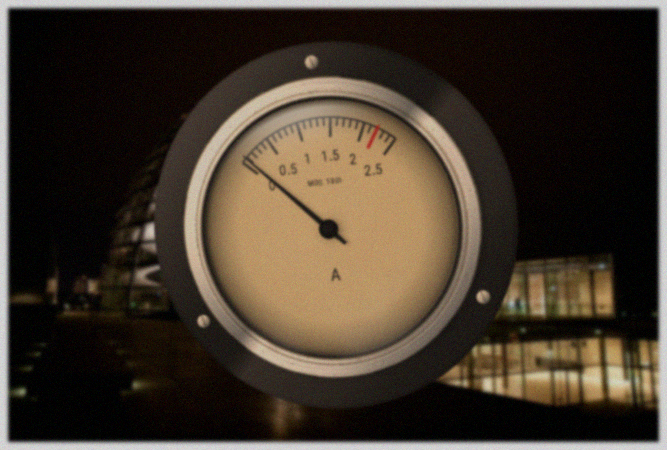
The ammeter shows 0.1 A
